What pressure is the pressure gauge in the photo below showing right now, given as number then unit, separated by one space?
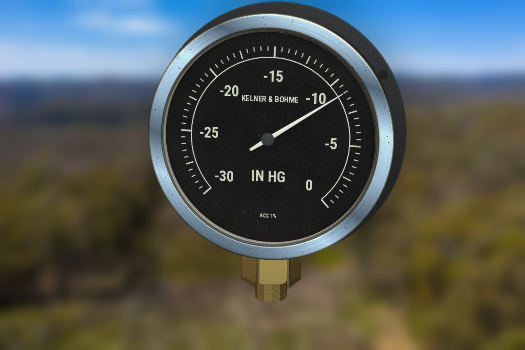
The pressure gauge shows -9 inHg
